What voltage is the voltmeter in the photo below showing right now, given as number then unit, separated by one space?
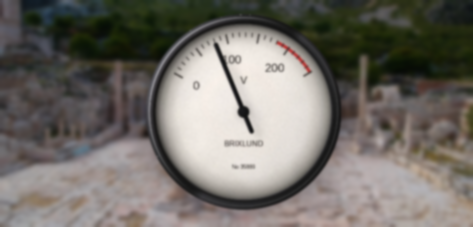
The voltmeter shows 80 V
